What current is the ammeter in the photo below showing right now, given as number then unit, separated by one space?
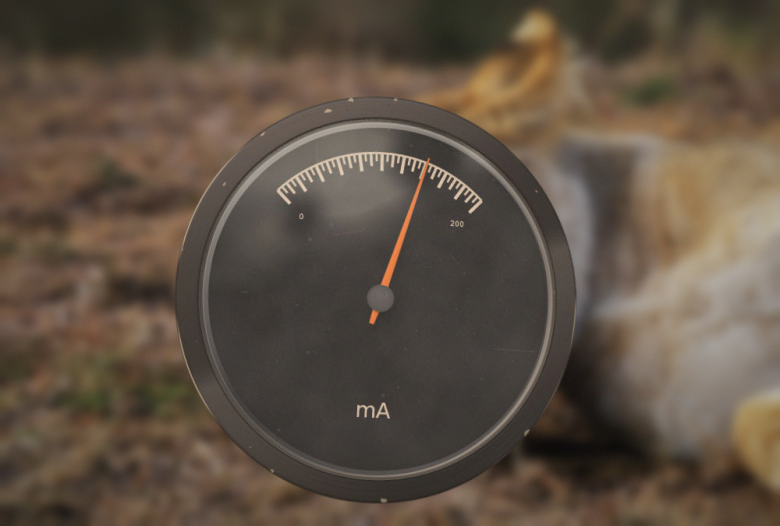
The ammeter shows 140 mA
